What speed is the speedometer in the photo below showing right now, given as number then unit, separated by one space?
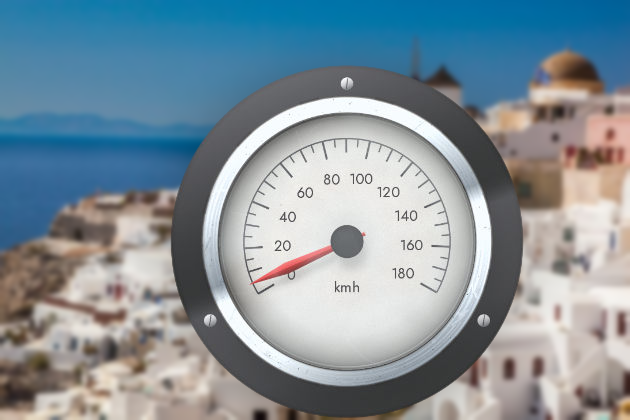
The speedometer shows 5 km/h
